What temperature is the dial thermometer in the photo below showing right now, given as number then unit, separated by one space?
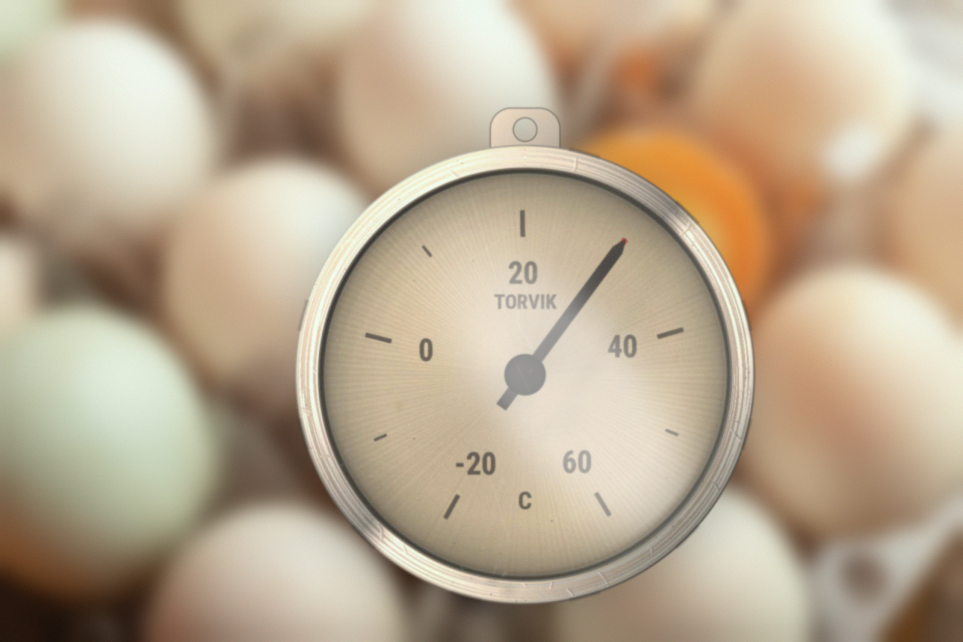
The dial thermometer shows 30 °C
